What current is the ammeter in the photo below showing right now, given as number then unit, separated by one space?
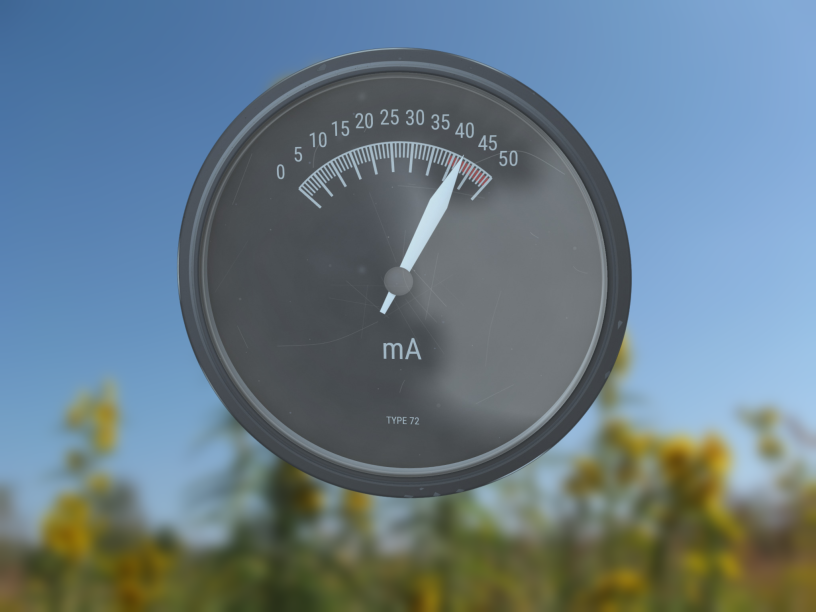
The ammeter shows 42 mA
